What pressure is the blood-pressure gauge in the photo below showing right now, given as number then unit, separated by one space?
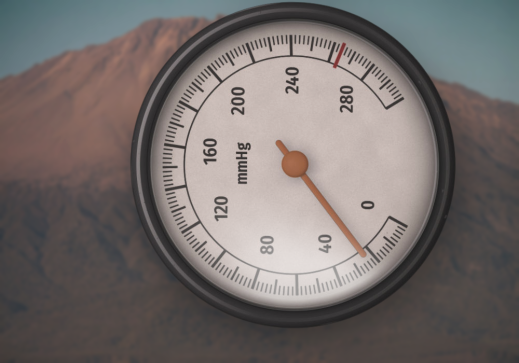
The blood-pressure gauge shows 24 mmHg
